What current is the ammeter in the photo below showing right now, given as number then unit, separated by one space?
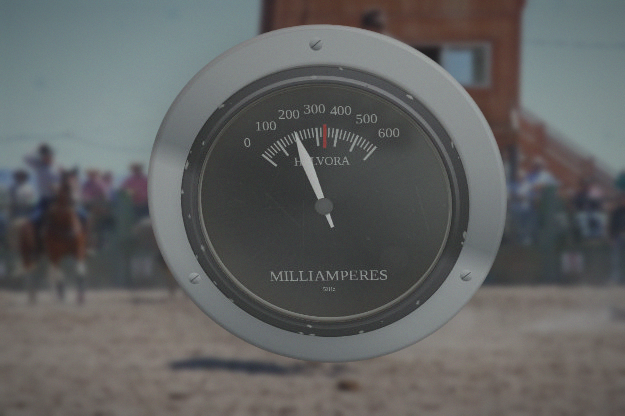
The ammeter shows 200 mA
